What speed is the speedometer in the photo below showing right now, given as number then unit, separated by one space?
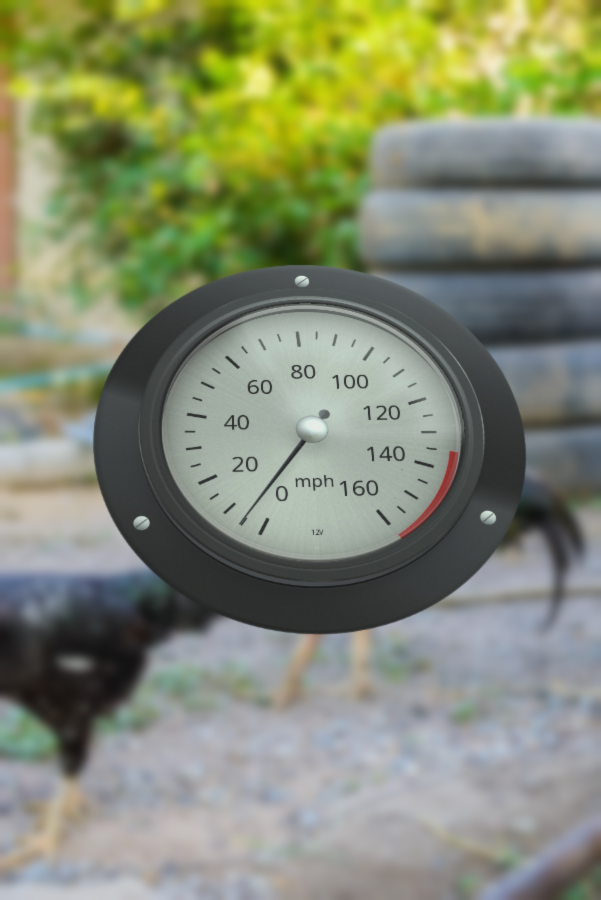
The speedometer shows 5 mph
